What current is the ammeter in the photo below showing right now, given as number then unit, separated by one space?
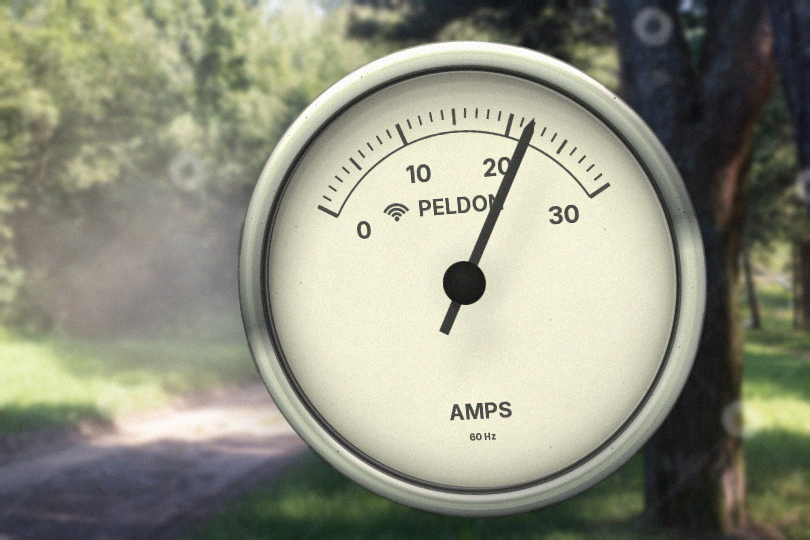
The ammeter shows 22 A
